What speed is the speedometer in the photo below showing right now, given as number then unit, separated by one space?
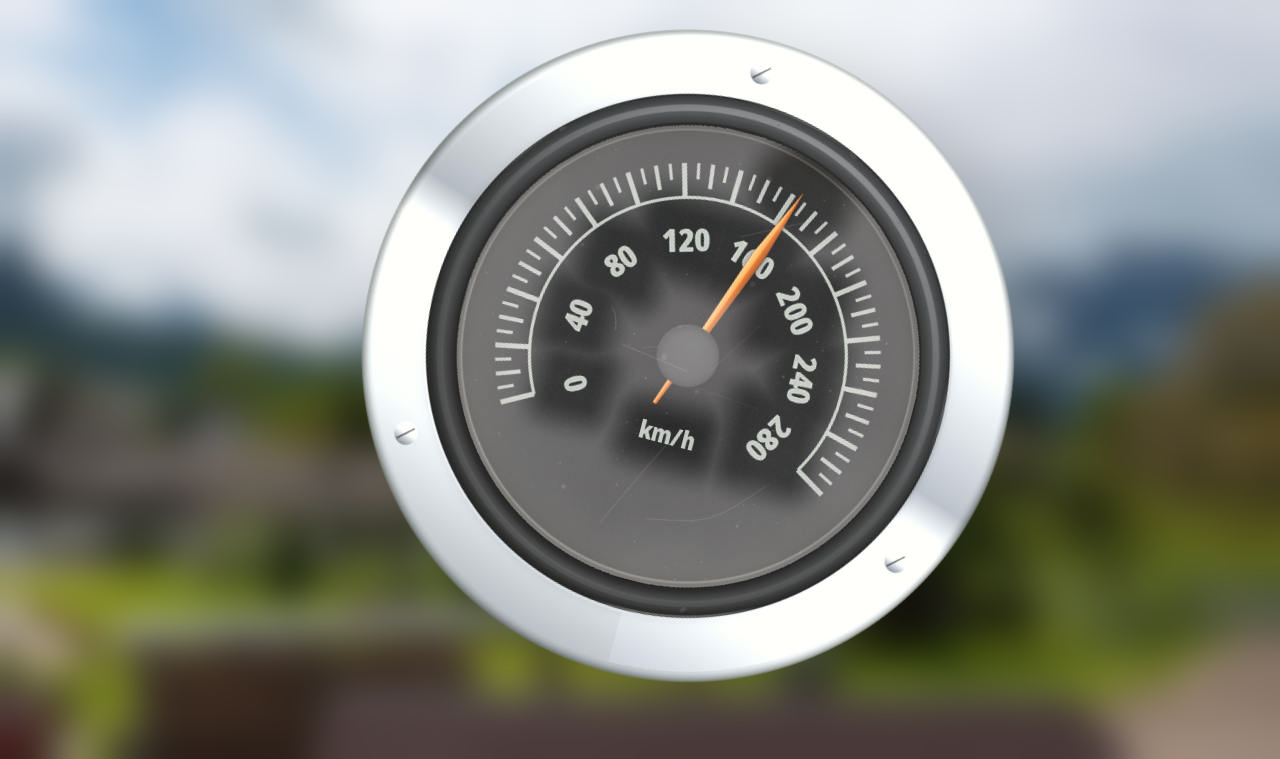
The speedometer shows 162.5 km/h
